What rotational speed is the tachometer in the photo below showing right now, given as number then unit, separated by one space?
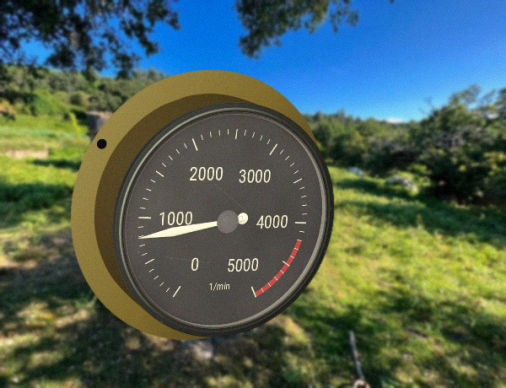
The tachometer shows 800 rpm
